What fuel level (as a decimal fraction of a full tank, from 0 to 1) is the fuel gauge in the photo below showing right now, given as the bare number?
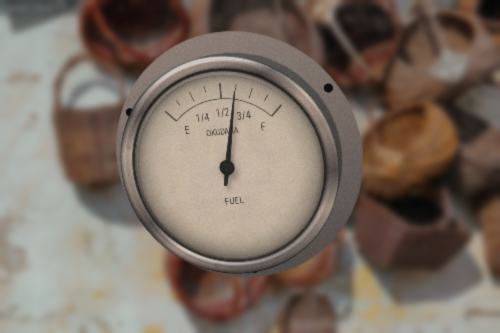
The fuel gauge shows 0.625
